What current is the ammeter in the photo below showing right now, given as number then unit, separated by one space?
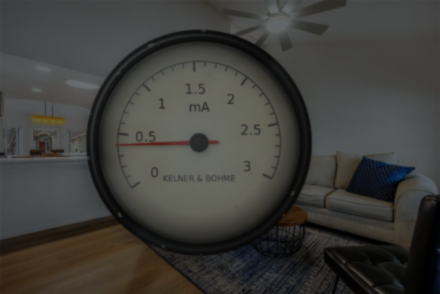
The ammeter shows 0.4 mA
